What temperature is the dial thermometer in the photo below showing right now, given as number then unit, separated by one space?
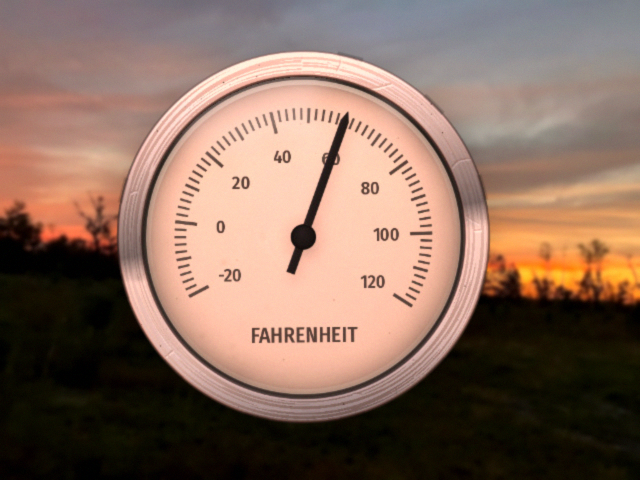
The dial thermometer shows 60 °F
